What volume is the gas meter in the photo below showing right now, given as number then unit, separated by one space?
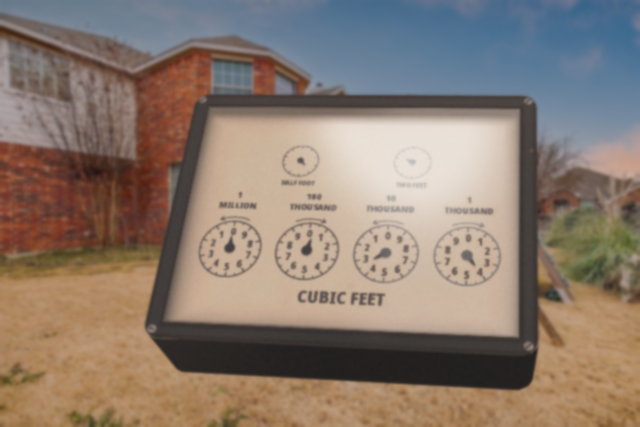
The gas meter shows 3400 ft³
